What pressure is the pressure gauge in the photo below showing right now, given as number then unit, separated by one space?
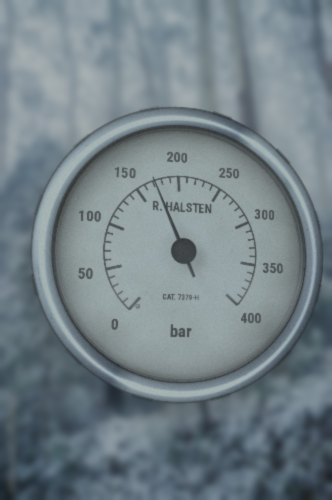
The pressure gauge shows 170 bar
